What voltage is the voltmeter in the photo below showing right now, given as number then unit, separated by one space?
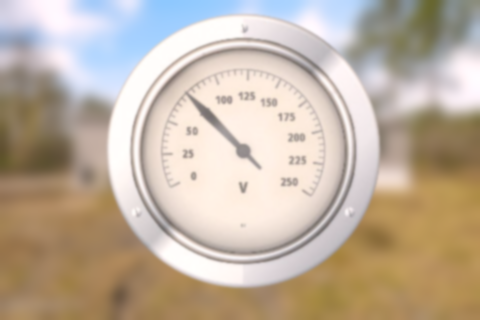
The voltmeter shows 75 V
